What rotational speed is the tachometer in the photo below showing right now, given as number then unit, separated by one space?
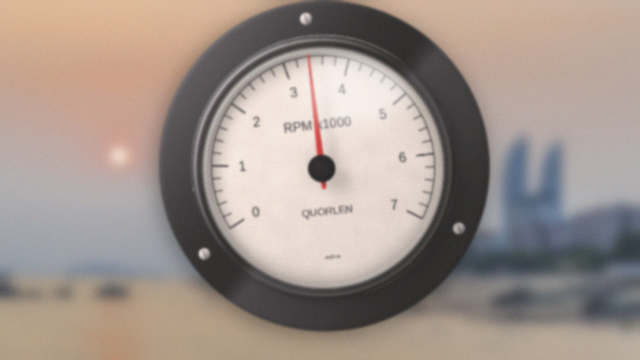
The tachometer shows 3400 rpm
